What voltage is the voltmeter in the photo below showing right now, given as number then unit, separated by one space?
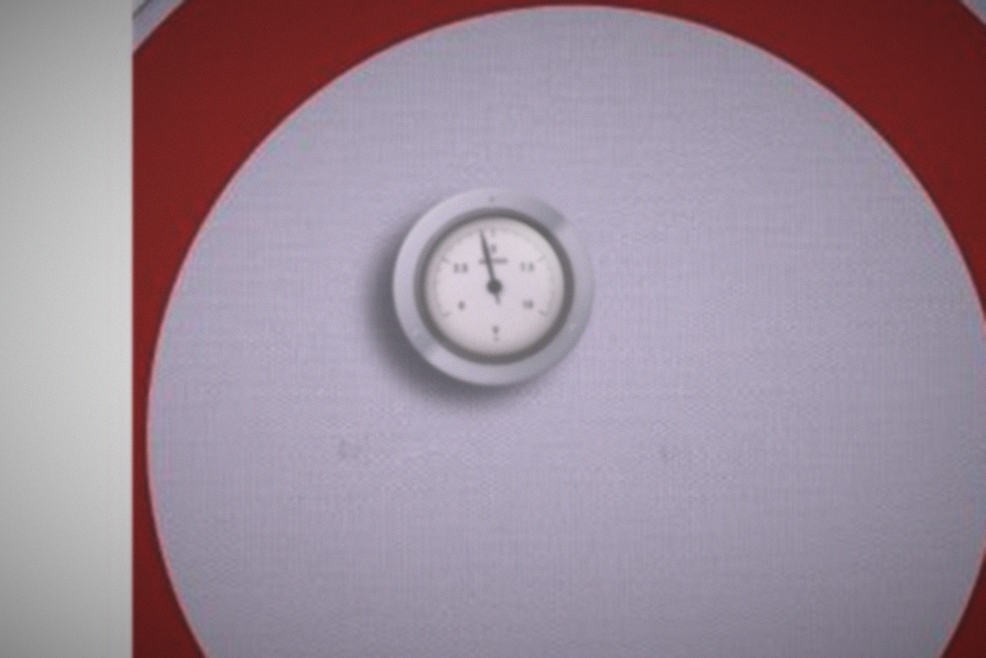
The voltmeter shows 4.5 V
